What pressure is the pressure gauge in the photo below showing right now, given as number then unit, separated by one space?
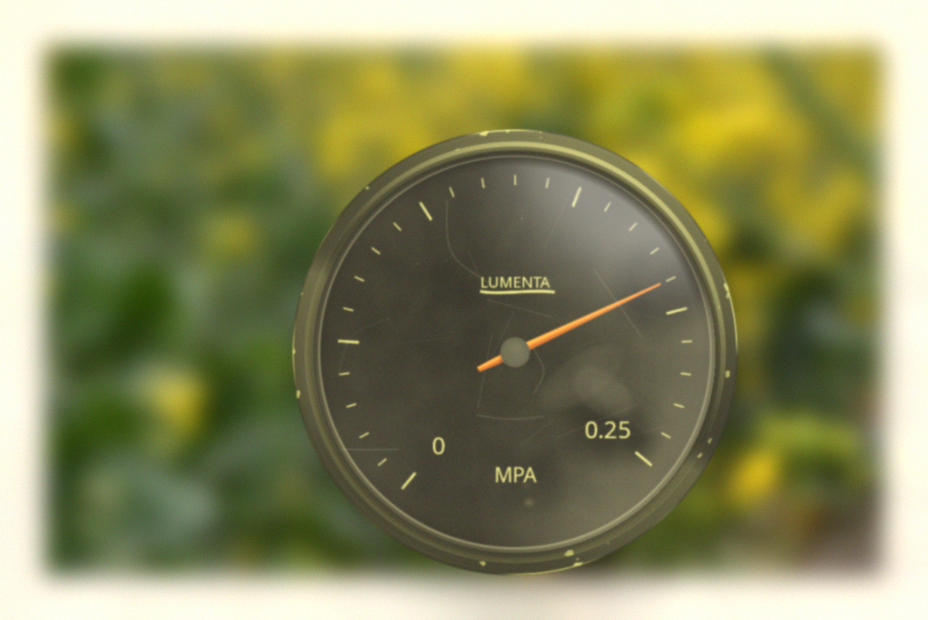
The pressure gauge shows 0.19 MPa
